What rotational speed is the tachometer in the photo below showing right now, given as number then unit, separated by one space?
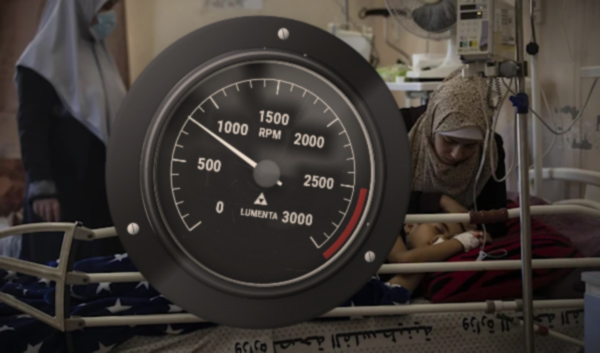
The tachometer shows 800 rpm
